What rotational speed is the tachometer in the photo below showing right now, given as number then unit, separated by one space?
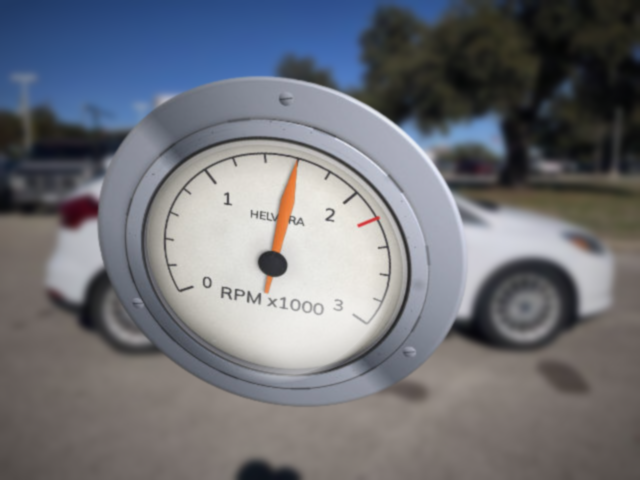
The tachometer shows 1600 rpm
